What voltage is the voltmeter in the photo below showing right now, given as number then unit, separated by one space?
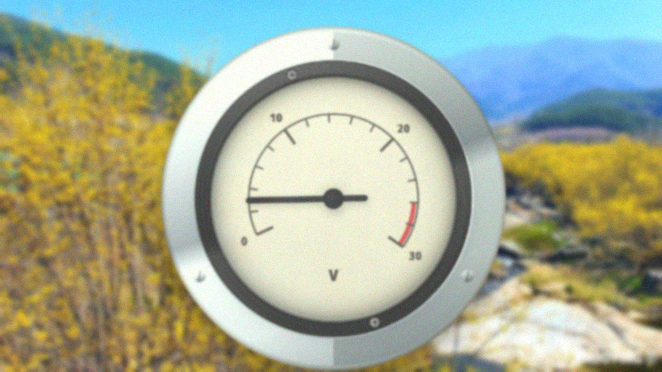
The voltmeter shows 3 V
